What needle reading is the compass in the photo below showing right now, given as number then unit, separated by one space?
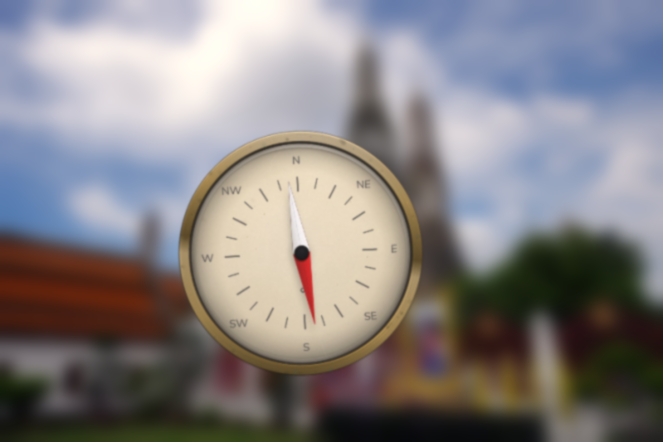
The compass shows 172.5 °
